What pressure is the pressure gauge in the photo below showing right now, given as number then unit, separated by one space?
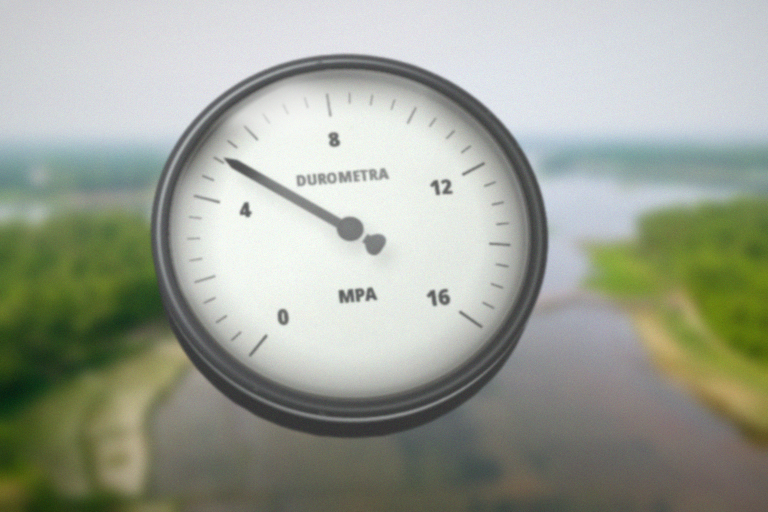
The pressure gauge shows 5 MPa
